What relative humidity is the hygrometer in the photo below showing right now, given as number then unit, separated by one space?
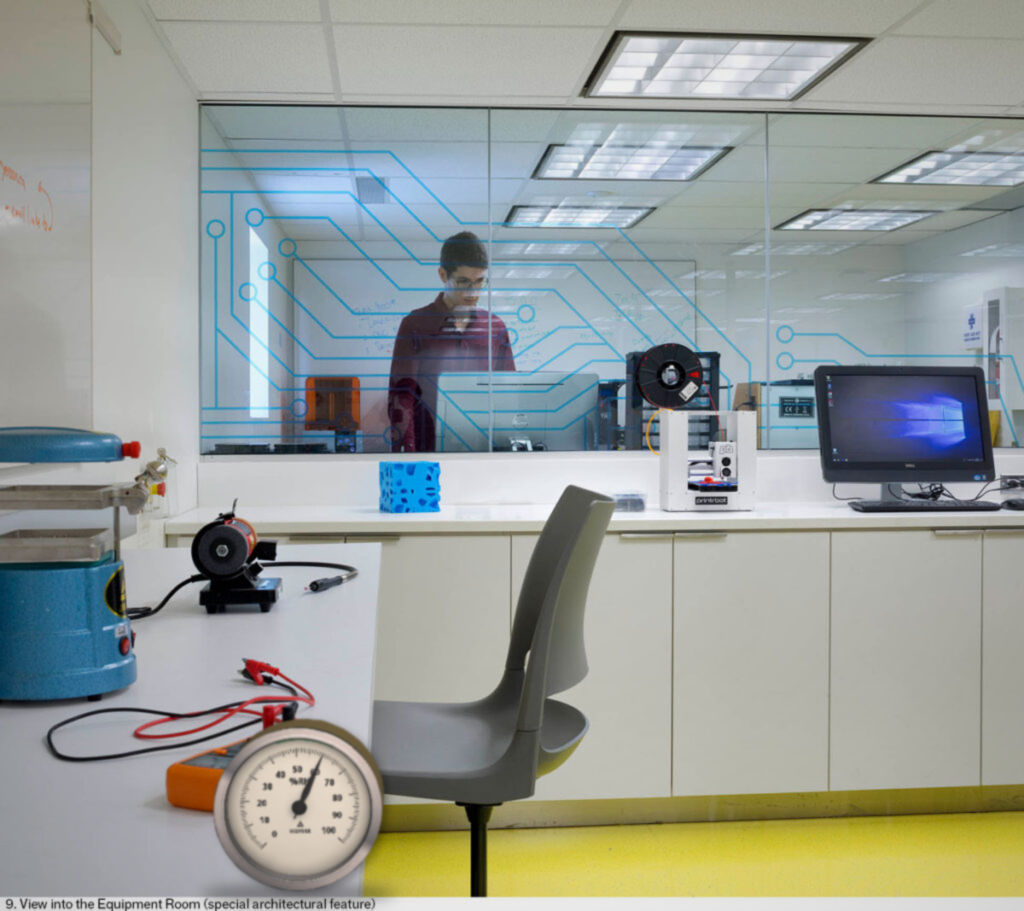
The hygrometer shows 60 %
